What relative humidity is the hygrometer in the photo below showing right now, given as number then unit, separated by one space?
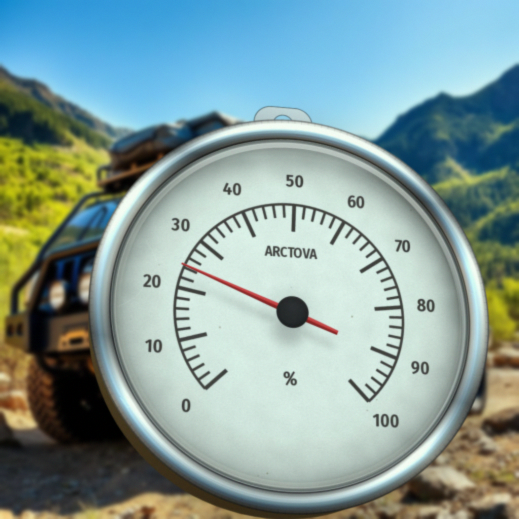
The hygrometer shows 24 %
